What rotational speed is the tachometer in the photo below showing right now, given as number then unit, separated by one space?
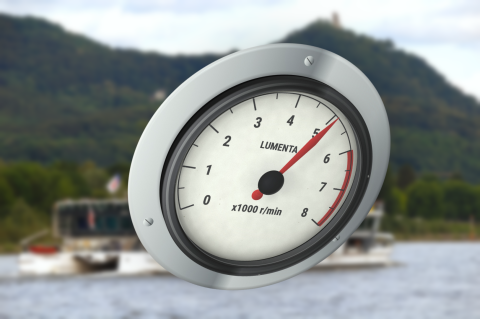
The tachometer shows 5000 rpm
